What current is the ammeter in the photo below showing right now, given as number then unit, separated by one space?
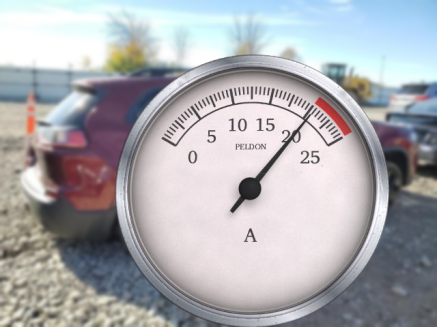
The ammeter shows 20.5 A
